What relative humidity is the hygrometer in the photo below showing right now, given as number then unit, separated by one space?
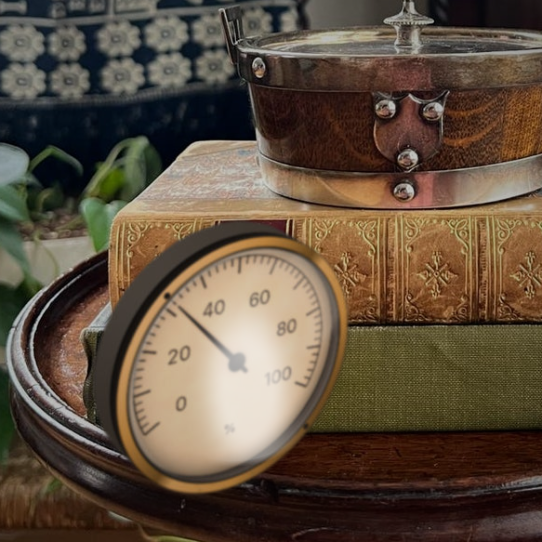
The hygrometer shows 32 %
